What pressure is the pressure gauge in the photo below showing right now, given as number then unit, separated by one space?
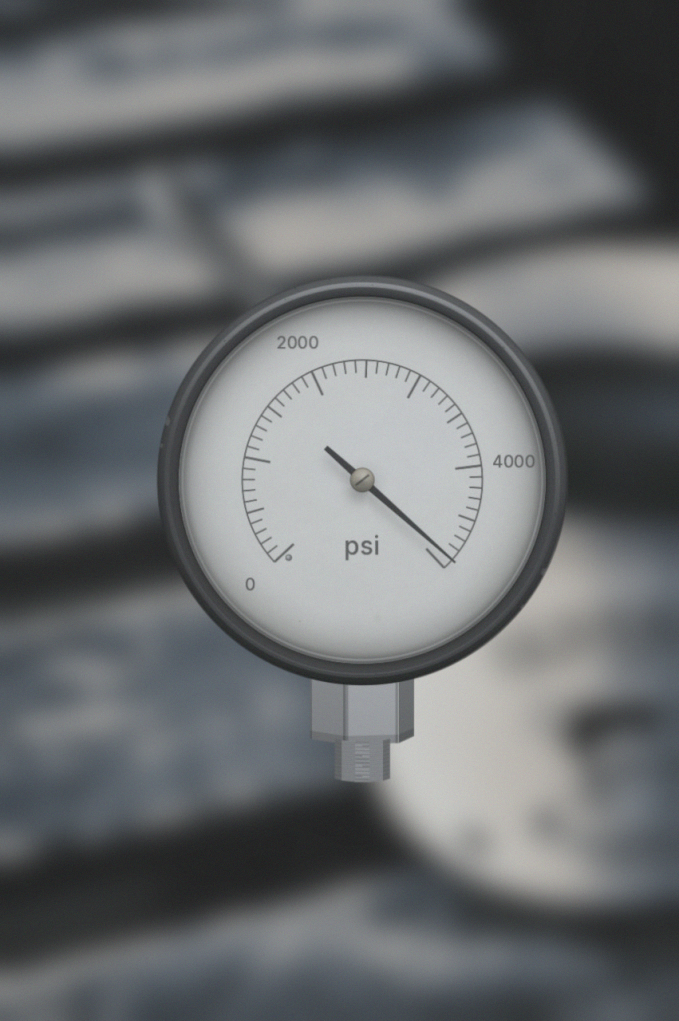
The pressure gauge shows 4900 psi
